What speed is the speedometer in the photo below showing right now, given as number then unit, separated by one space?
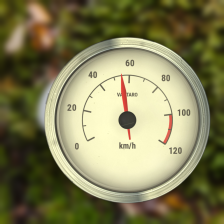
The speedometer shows 55 km/h
